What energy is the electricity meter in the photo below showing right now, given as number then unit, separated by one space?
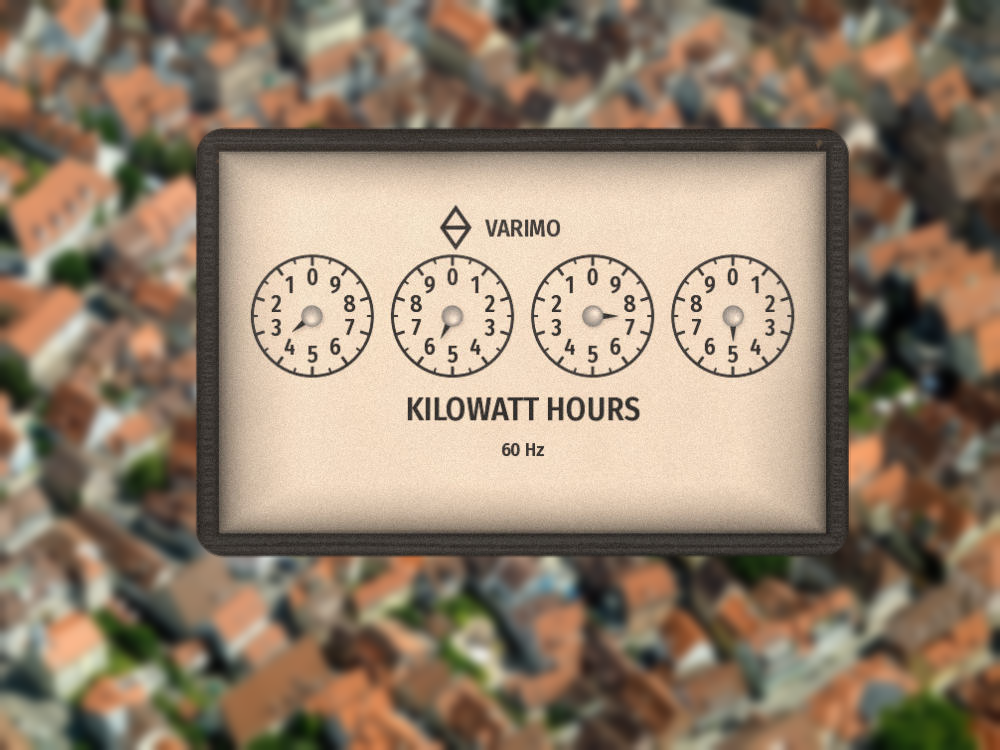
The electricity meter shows 3575 kWh
